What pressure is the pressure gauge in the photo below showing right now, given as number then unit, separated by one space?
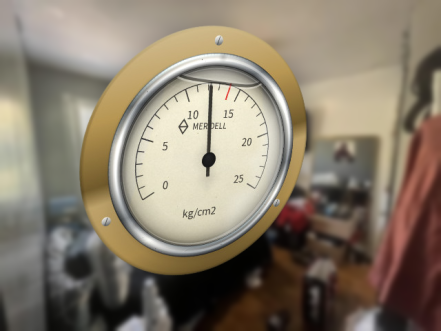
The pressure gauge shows 12 kg/cm²
